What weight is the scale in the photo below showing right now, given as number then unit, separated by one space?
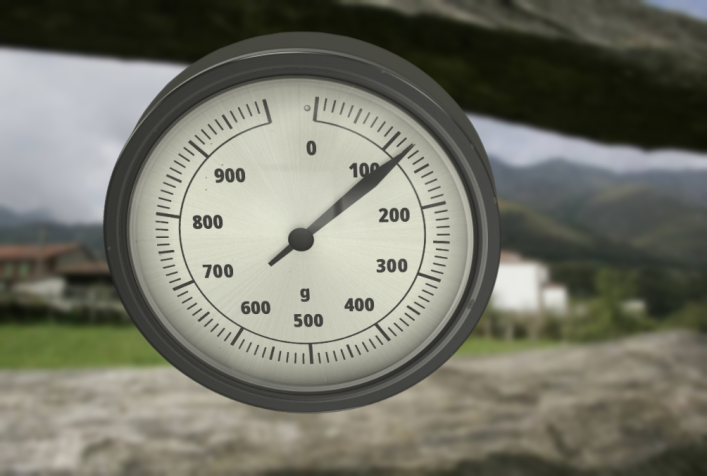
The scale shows 120 g
